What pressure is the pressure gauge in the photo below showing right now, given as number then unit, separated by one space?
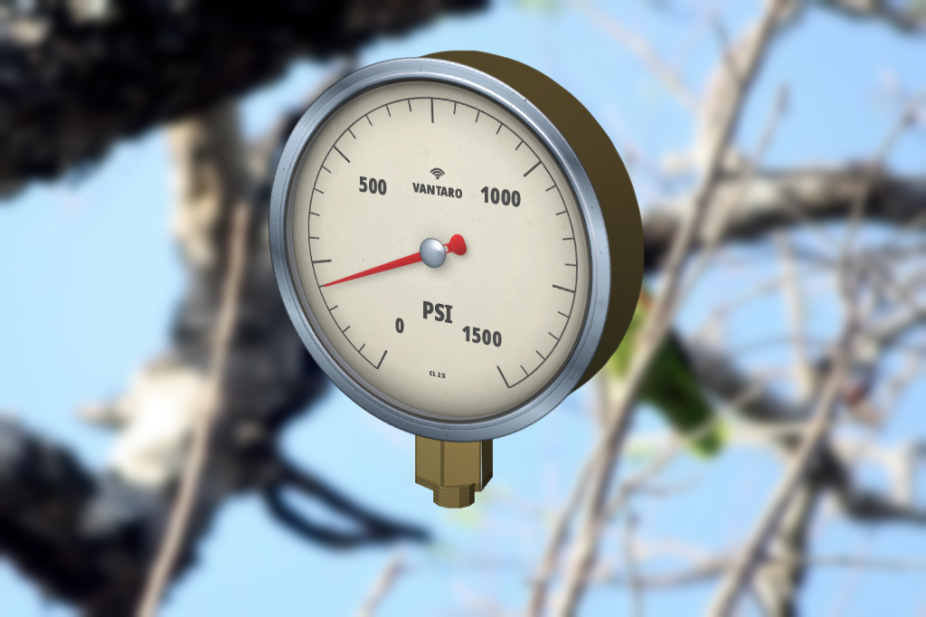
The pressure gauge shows 200 psi
